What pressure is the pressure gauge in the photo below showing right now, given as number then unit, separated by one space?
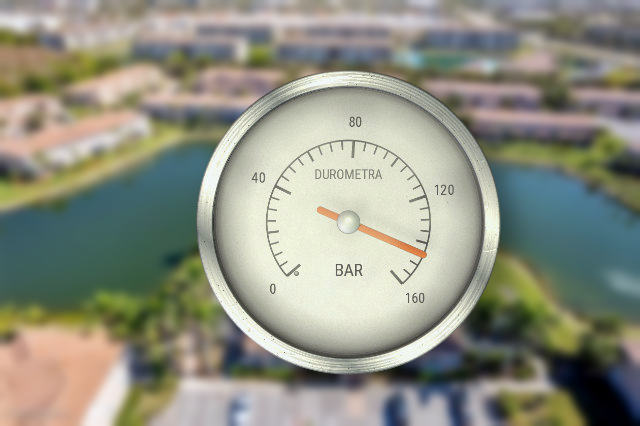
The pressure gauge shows 145 bar
